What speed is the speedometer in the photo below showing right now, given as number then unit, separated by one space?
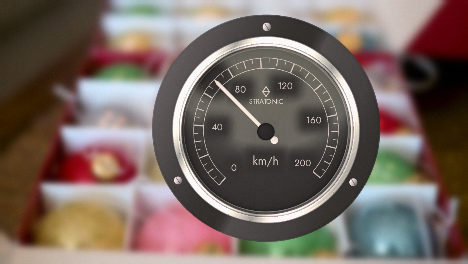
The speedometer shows 70 km/h
